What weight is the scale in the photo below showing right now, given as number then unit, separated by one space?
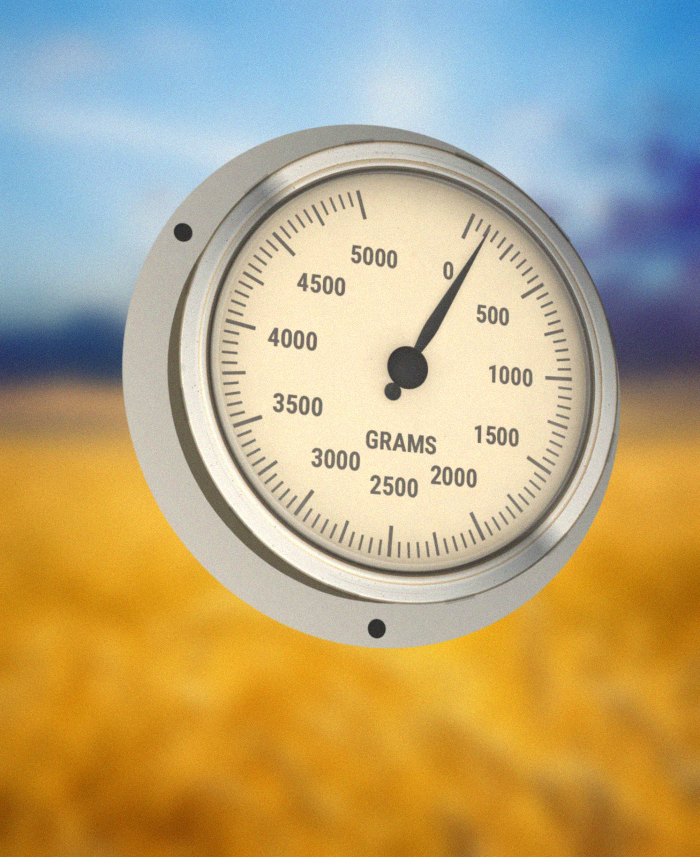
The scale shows 100 g
